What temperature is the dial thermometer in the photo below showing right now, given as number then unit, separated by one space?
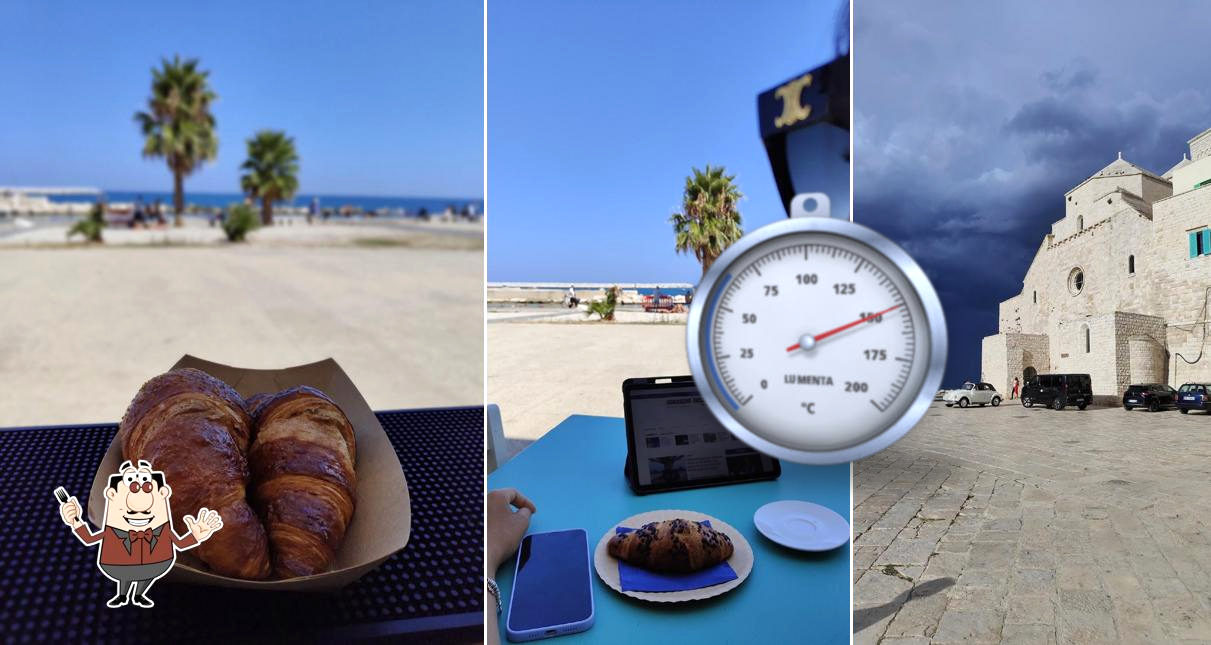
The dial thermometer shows 150 °C
